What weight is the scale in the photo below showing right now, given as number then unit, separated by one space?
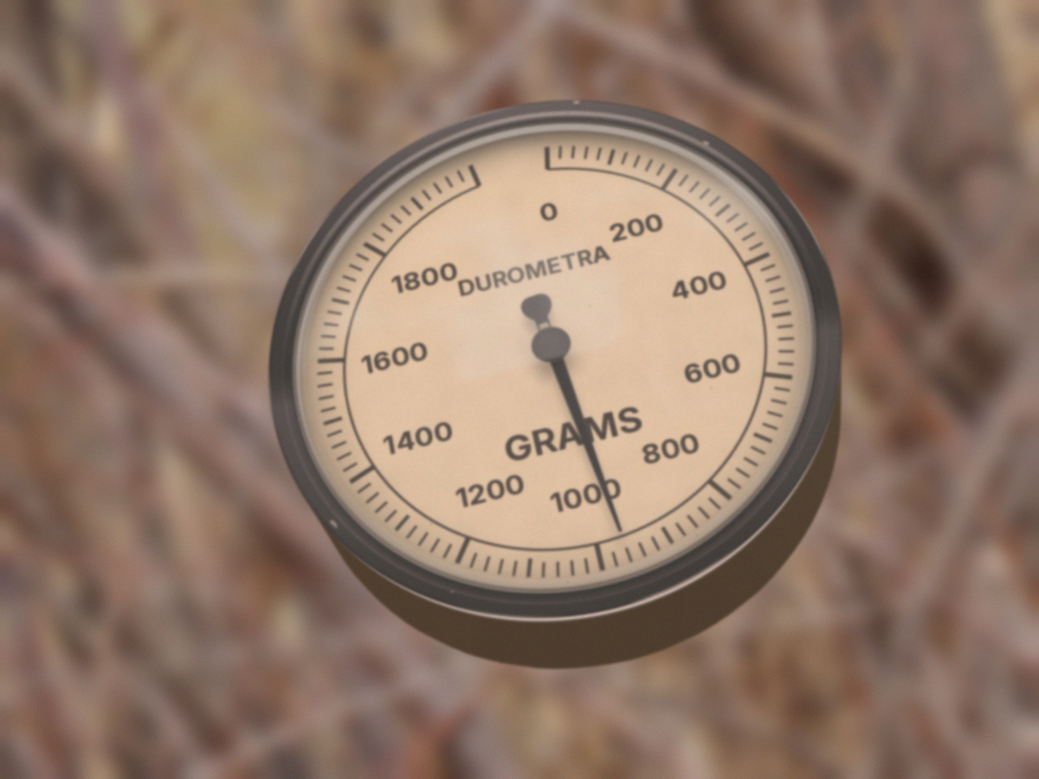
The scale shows 960 g
